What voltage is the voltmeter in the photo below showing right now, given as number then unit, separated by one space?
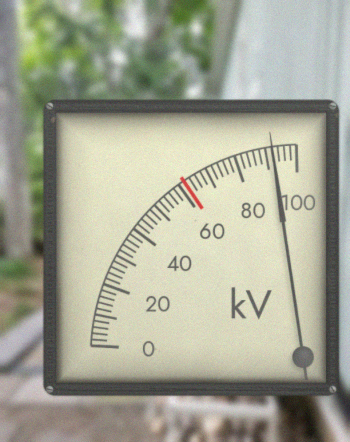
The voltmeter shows 92 kV
